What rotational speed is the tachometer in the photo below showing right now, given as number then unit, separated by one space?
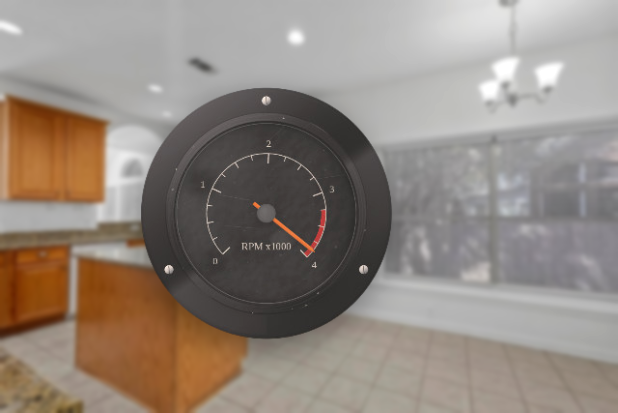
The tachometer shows 3875 rpm
